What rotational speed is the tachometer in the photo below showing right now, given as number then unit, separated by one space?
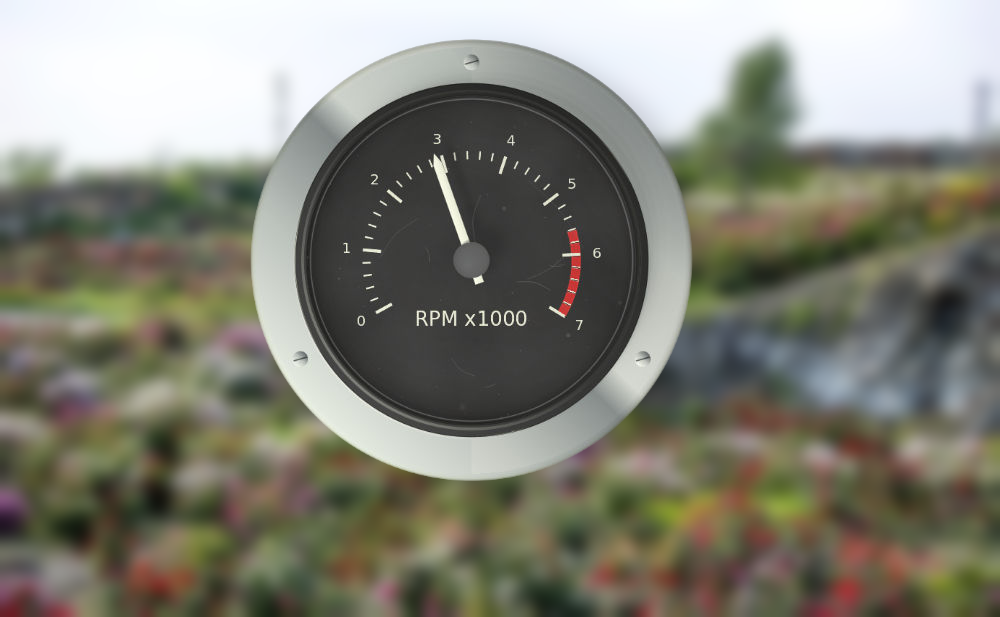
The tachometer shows 2900 rpm
